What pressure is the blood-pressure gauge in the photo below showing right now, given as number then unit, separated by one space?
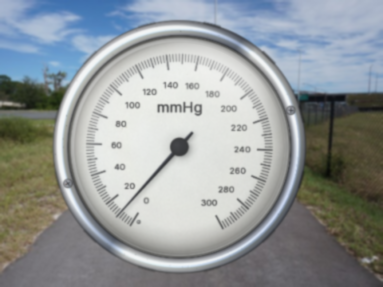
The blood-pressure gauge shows 10 mmHg
